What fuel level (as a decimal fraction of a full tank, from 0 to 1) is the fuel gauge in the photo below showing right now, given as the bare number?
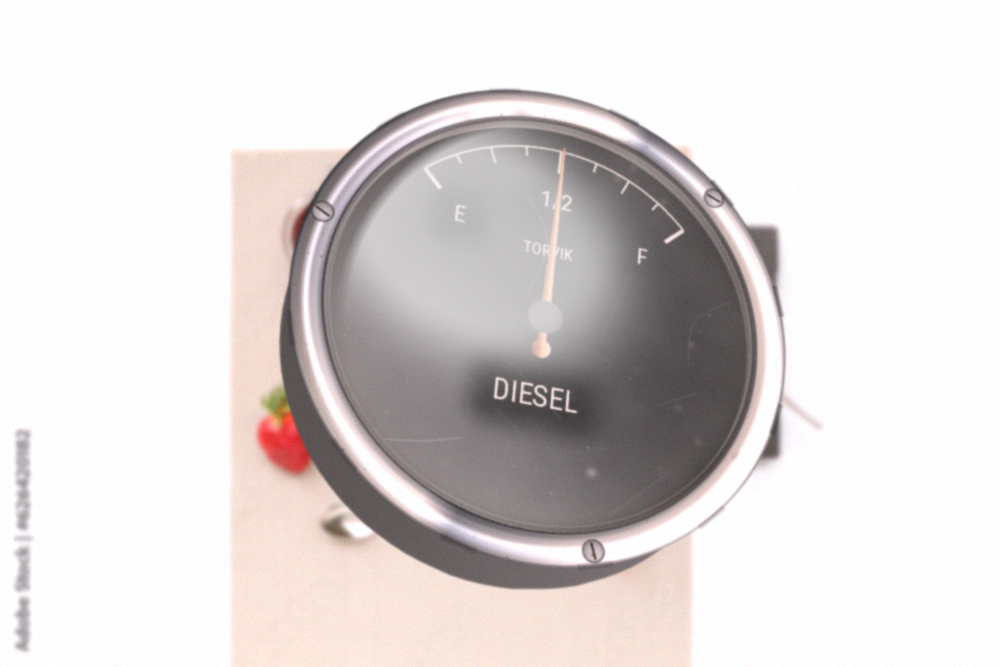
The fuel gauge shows 0.5
